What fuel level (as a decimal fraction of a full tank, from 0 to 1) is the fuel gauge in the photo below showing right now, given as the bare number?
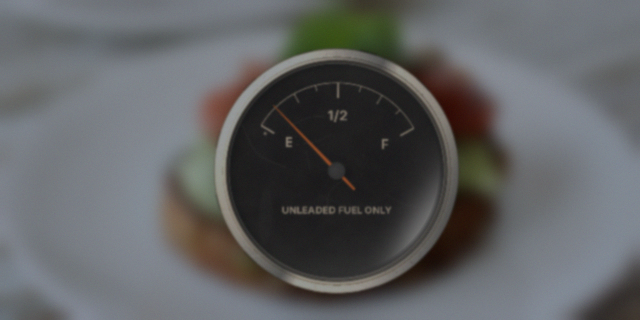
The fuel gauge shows 0.125
